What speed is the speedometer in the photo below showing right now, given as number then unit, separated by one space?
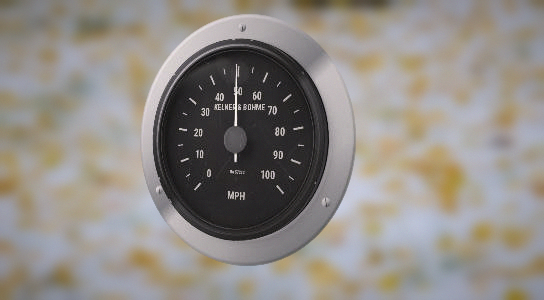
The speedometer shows 50 mph
